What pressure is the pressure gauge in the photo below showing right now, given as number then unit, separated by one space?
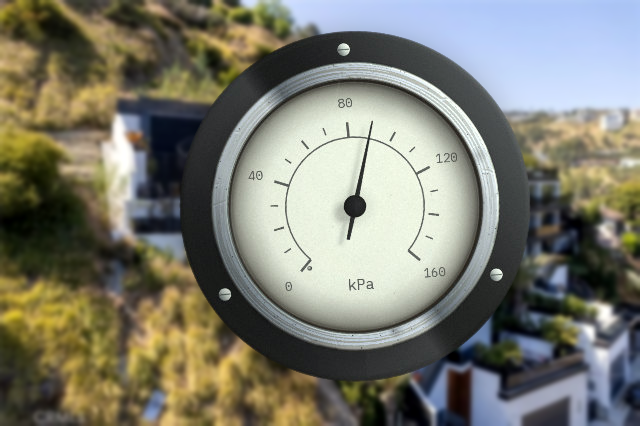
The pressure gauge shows 90 kPa
